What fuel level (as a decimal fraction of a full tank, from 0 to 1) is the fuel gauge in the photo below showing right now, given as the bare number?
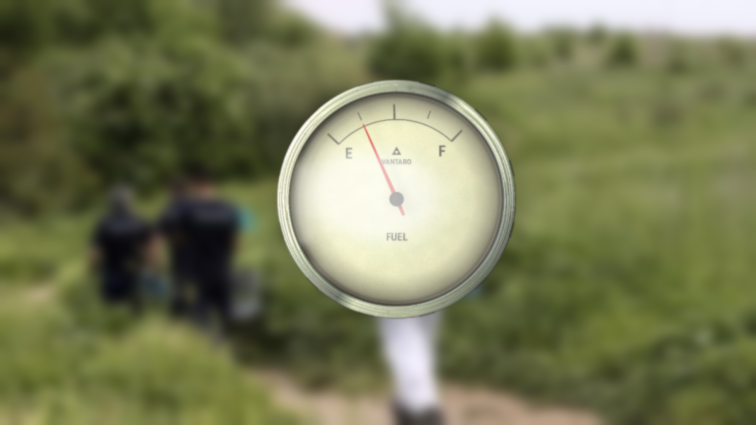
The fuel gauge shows 0.25
